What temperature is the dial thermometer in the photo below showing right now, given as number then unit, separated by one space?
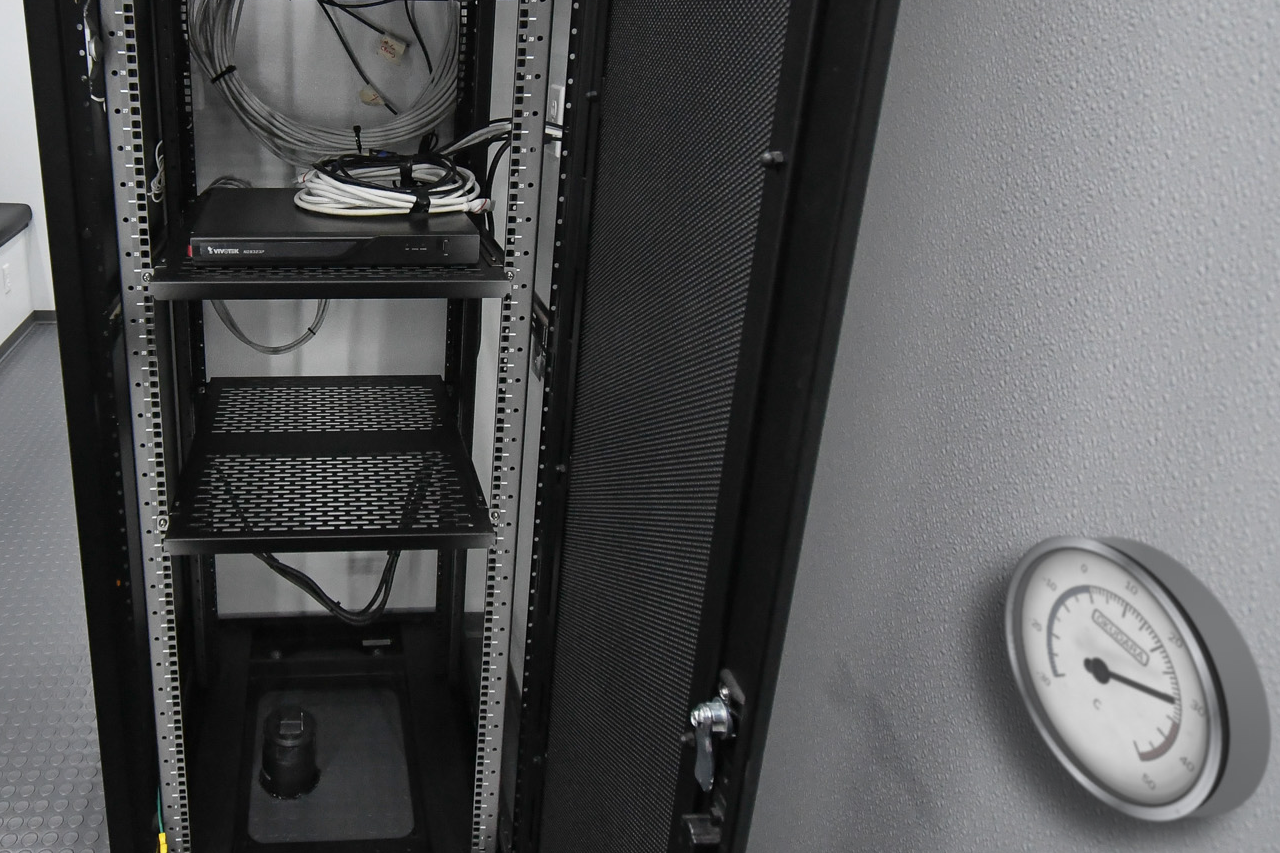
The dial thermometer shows 30 °C
